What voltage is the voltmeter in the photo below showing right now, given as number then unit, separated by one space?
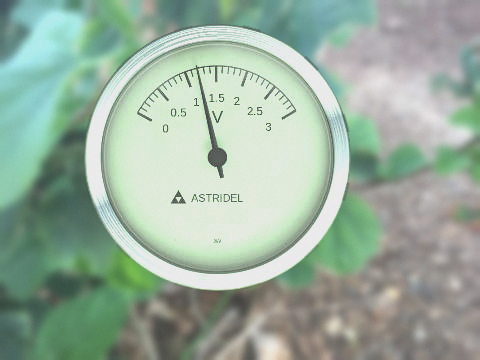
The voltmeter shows 1.2 V
